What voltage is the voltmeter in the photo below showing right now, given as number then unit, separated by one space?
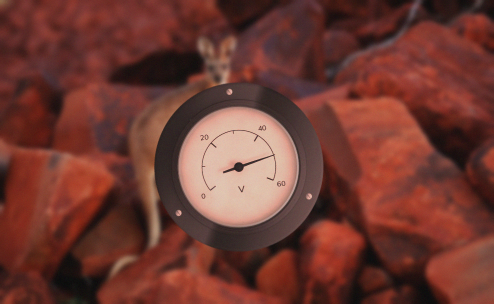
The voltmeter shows 50 V
